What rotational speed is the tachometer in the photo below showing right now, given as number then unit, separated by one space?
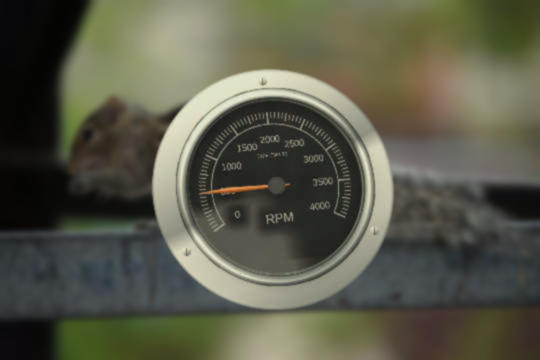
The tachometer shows 500 rpm
